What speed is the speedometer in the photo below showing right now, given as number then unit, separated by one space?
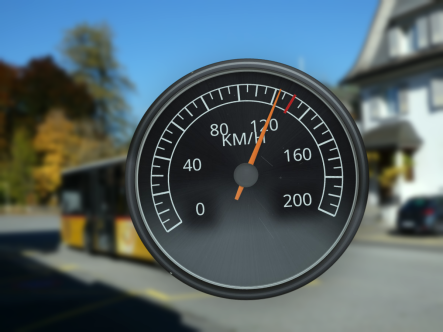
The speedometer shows 122.5 km/h
